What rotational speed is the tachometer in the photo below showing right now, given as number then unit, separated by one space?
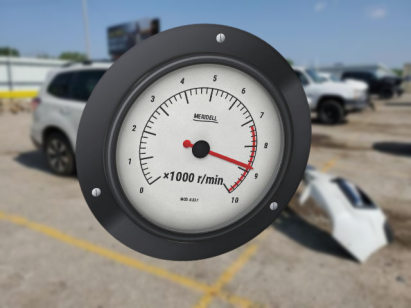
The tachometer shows 8800 rpm
